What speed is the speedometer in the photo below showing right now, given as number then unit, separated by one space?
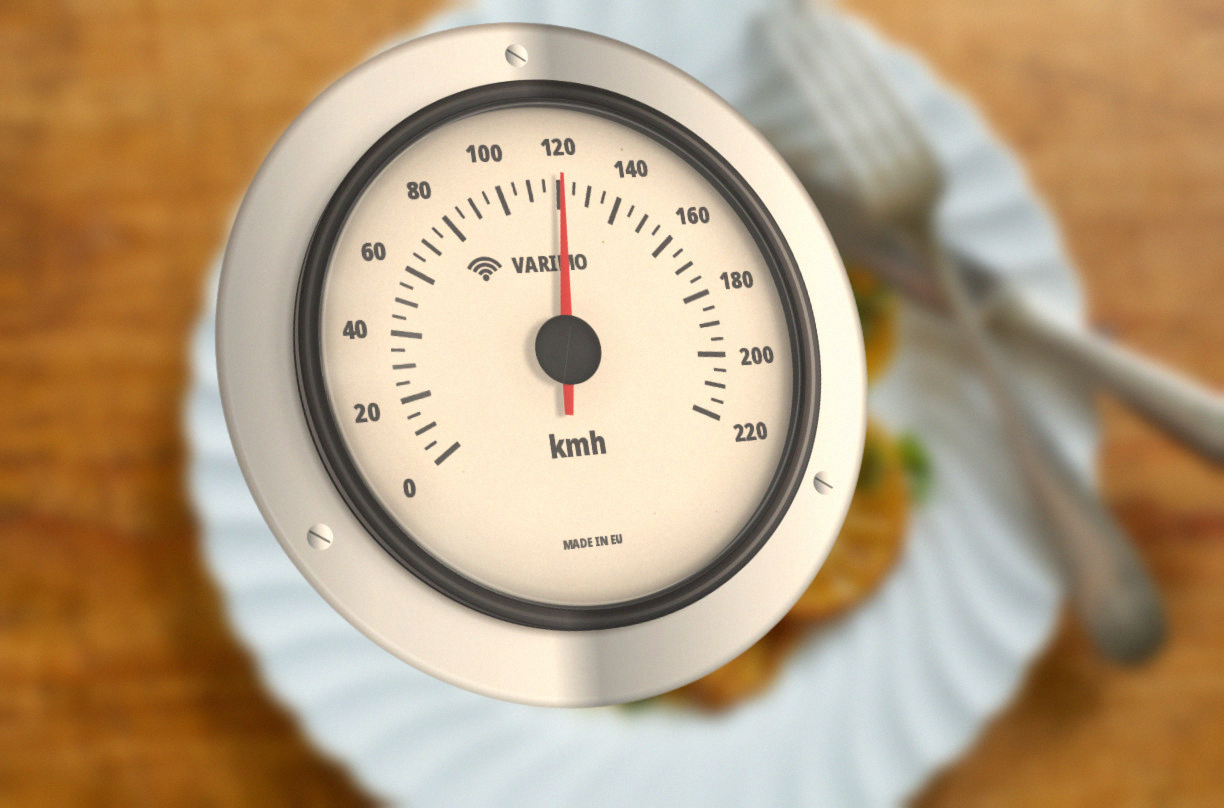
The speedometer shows 120 km/h
